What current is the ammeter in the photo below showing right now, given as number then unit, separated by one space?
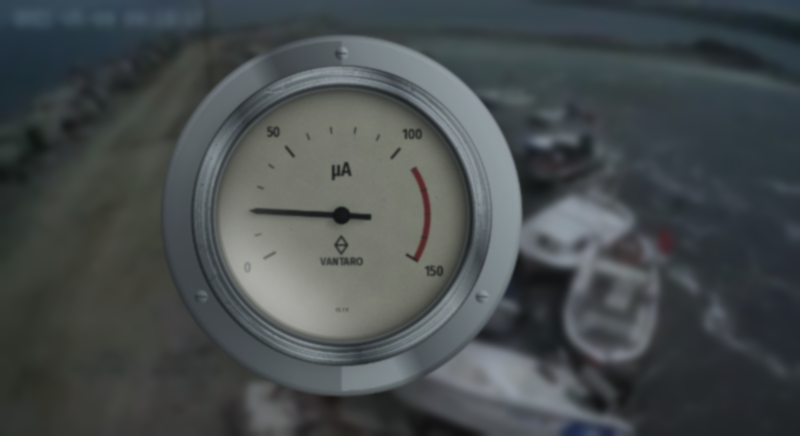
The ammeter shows 20 µA
